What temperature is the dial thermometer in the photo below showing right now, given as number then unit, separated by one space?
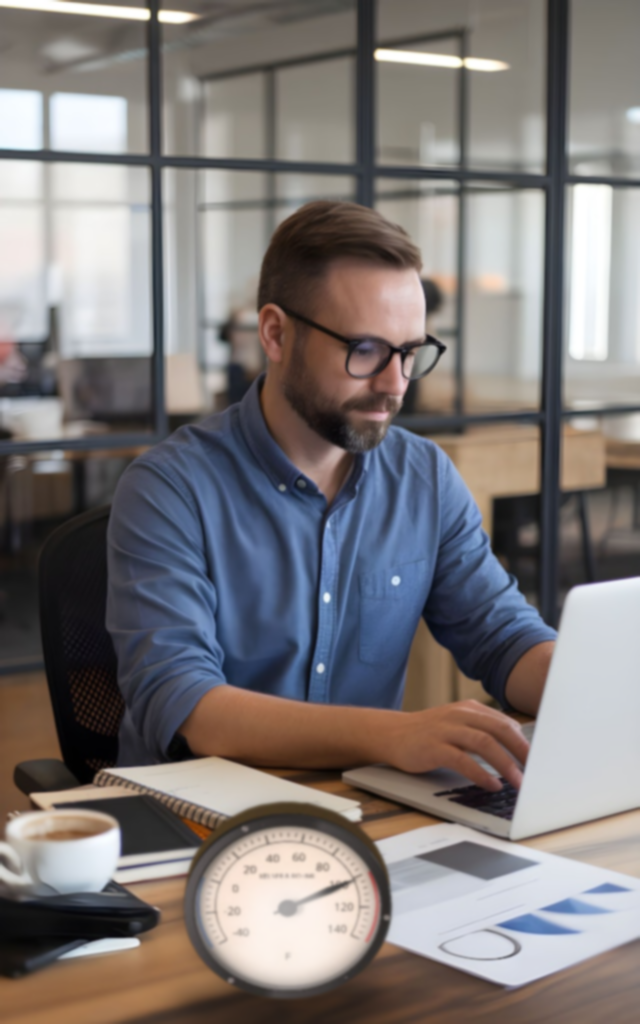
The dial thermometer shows 100 °F
